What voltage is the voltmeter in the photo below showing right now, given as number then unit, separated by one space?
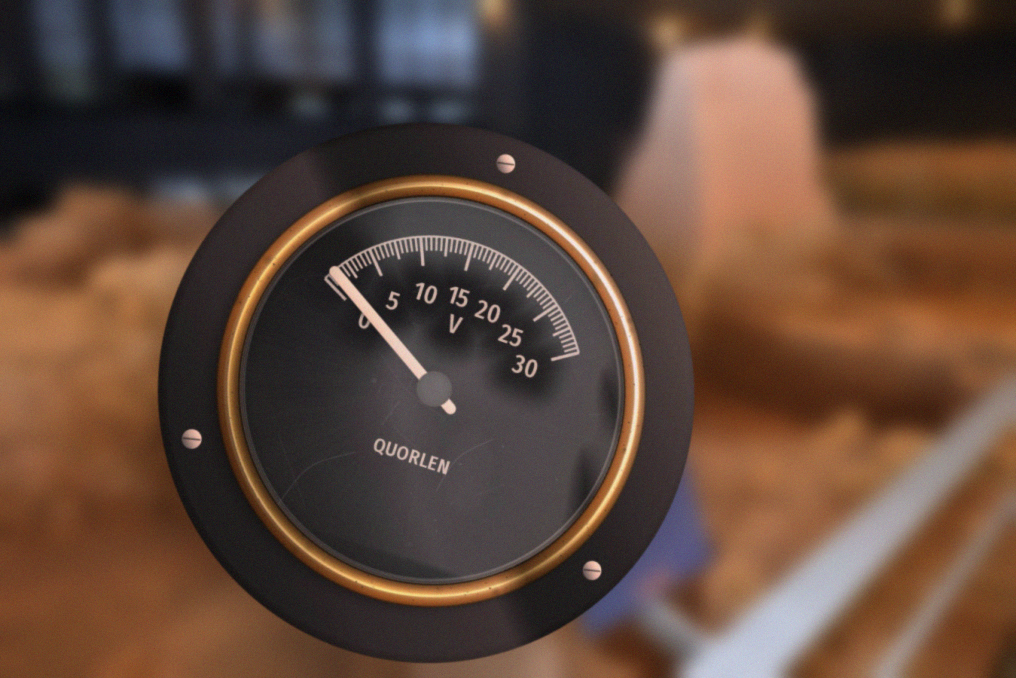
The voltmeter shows 1 V
